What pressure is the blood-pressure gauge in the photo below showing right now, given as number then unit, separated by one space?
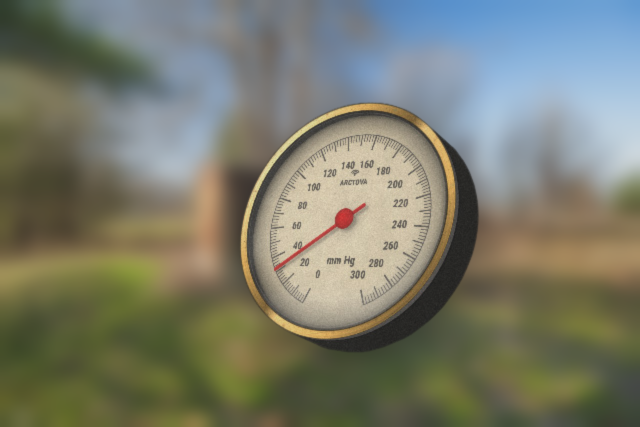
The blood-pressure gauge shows 30 mmHg
